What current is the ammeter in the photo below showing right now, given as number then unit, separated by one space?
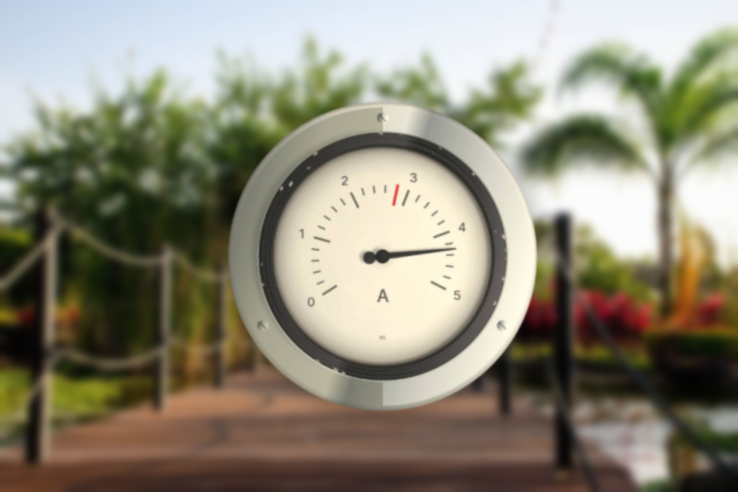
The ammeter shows 4.3 A
